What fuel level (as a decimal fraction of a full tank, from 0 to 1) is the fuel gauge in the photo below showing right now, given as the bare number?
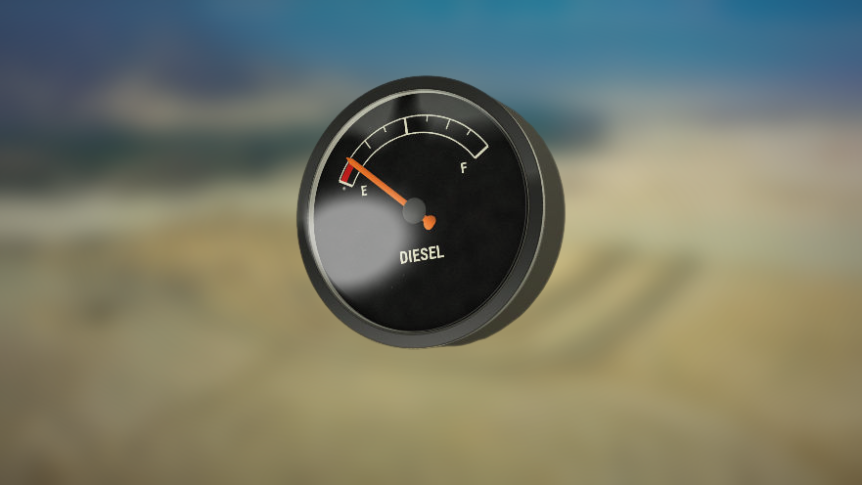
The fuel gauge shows 0.125
